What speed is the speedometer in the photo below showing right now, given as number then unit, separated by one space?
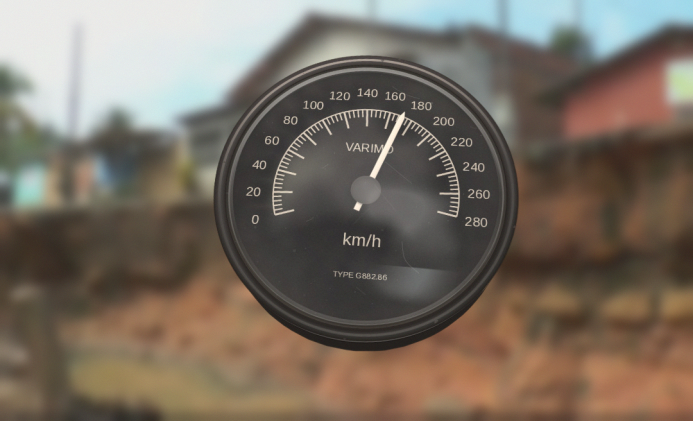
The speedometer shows 172 km/h
